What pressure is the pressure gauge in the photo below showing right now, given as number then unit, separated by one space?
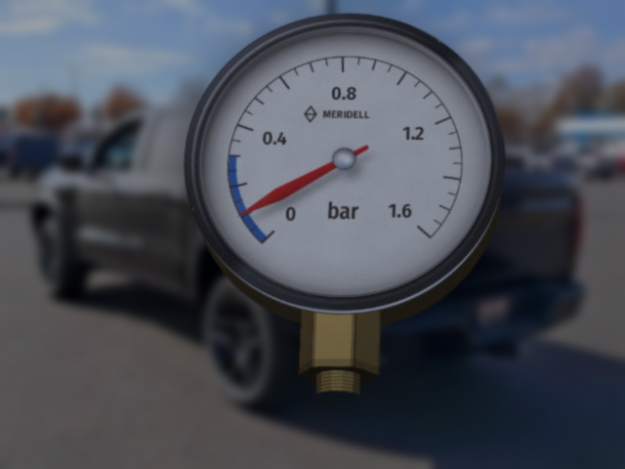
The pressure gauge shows 0.1 bar
